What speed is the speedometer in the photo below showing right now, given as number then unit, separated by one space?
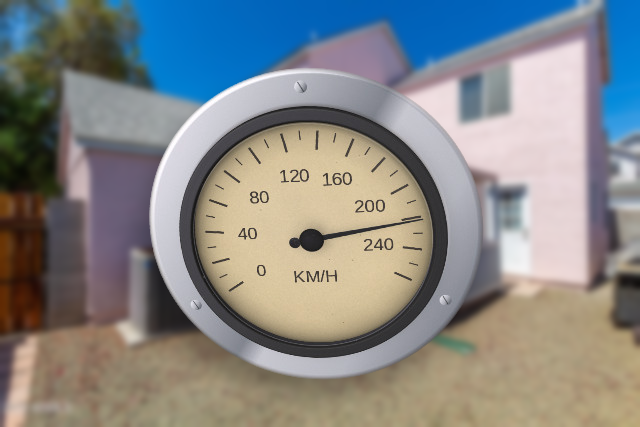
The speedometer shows 220 km/h
